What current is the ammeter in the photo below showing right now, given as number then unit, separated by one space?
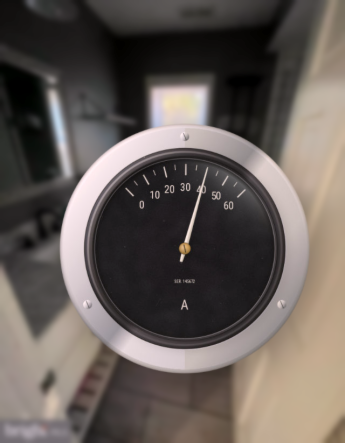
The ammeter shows 40 A
